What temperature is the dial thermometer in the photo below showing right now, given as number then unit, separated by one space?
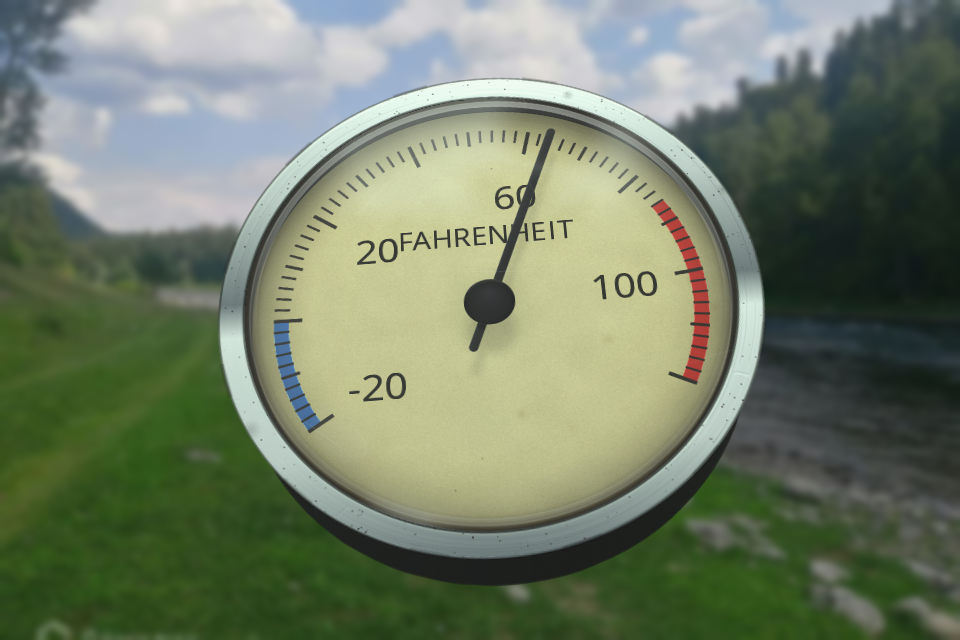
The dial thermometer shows 64 °F
